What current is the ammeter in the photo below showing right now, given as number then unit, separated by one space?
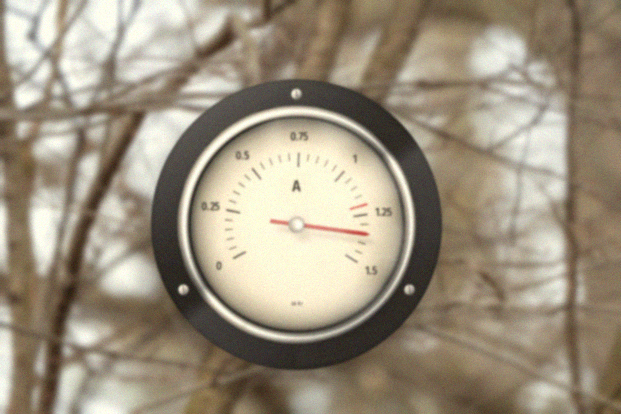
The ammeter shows 1.35 A
